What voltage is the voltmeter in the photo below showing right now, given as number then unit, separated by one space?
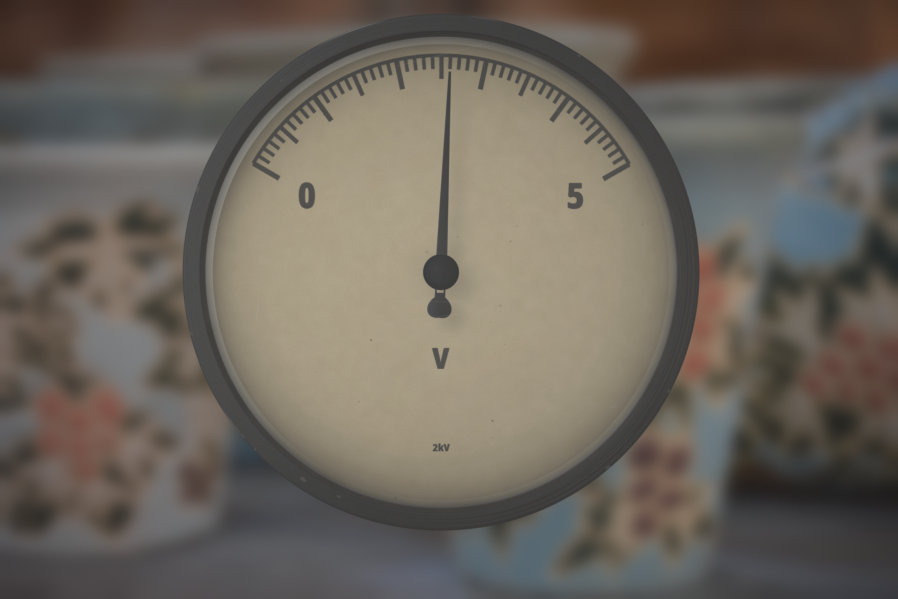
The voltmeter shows 2.6 V
